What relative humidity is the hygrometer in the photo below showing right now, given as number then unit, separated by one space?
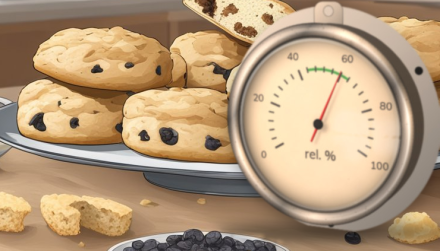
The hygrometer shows 60 %
